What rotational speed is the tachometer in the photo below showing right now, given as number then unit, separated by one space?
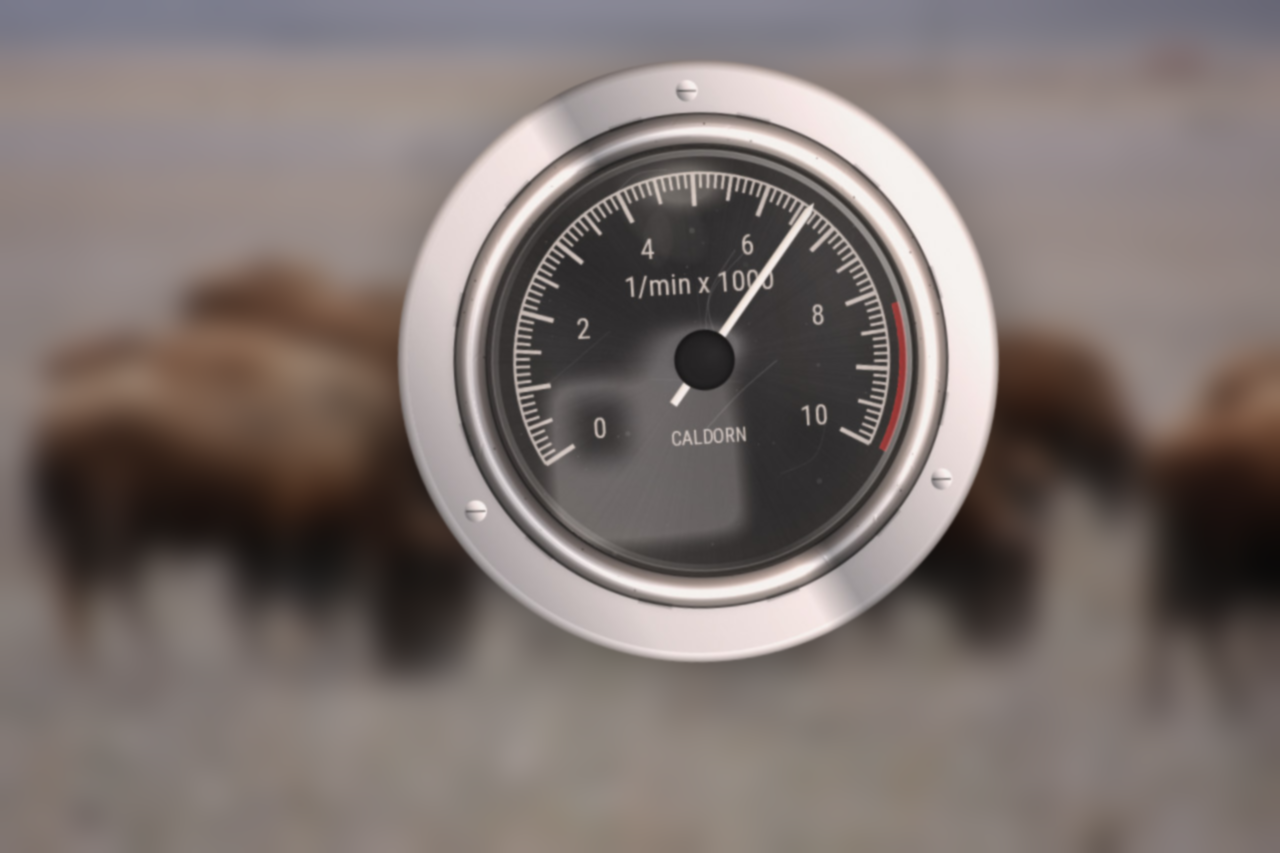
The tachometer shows 6600 rpm
